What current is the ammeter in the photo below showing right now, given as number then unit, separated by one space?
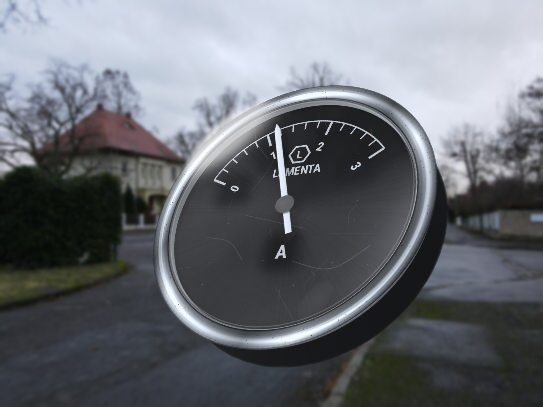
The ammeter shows 1.2 A
